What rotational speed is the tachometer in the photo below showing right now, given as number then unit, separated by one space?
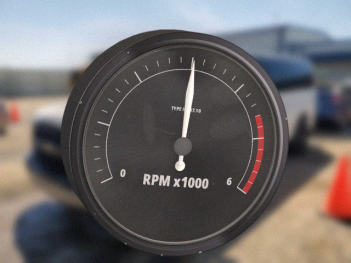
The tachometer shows 3000 rpm
